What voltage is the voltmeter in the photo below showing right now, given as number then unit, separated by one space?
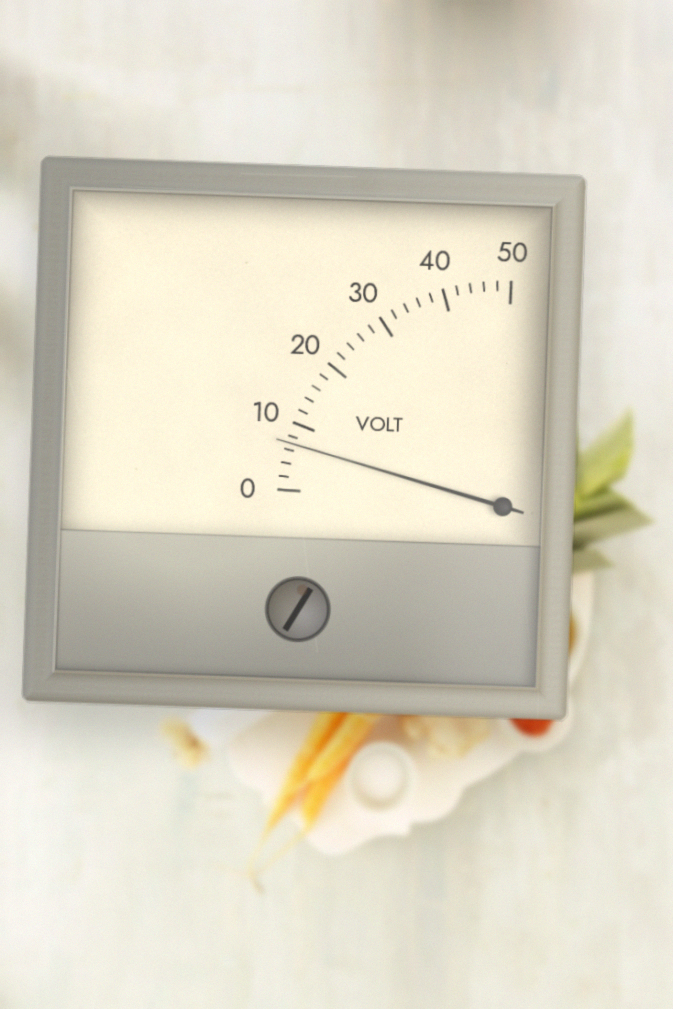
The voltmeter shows 7 V
